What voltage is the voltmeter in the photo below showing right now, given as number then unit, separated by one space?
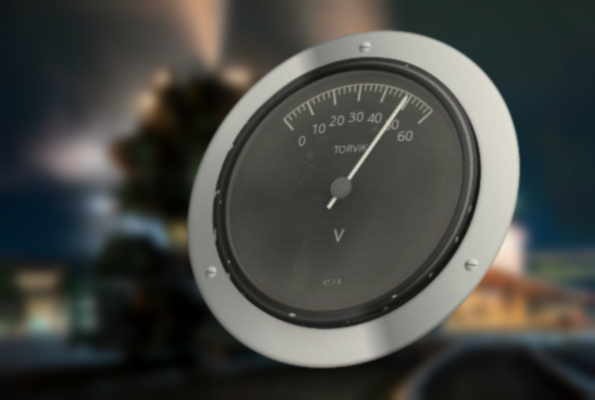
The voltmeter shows 50 V
